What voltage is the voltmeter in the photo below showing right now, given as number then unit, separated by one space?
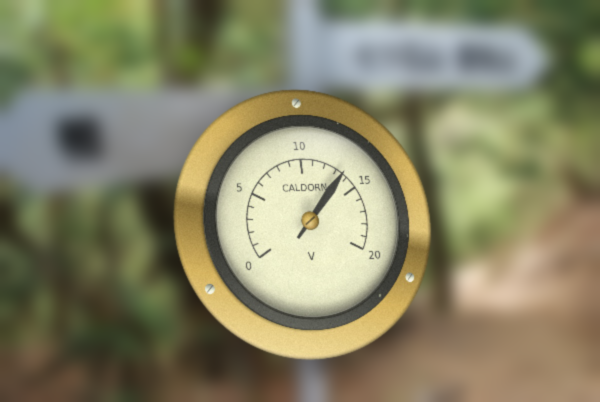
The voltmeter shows 13.5 V
